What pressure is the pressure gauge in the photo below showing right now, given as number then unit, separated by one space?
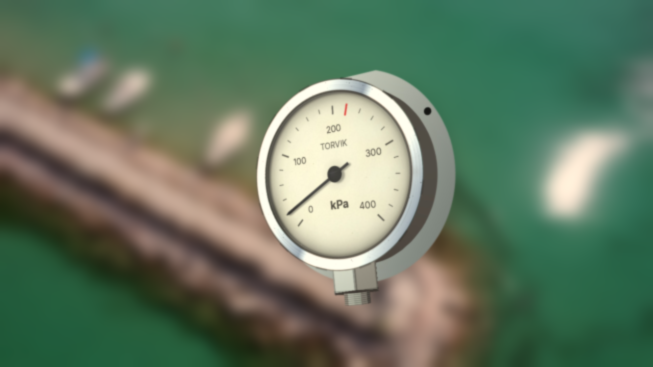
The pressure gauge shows 20 kPa
